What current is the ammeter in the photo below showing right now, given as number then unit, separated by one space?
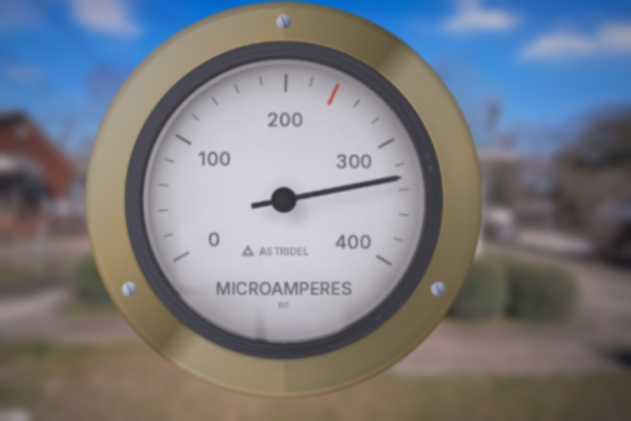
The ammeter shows 330 µA
